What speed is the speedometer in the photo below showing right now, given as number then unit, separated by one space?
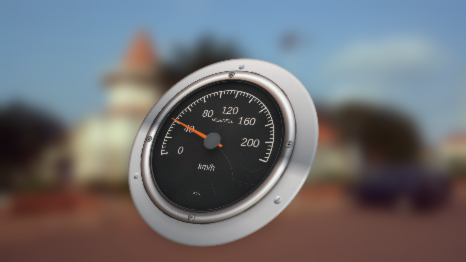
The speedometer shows 40 km/h
